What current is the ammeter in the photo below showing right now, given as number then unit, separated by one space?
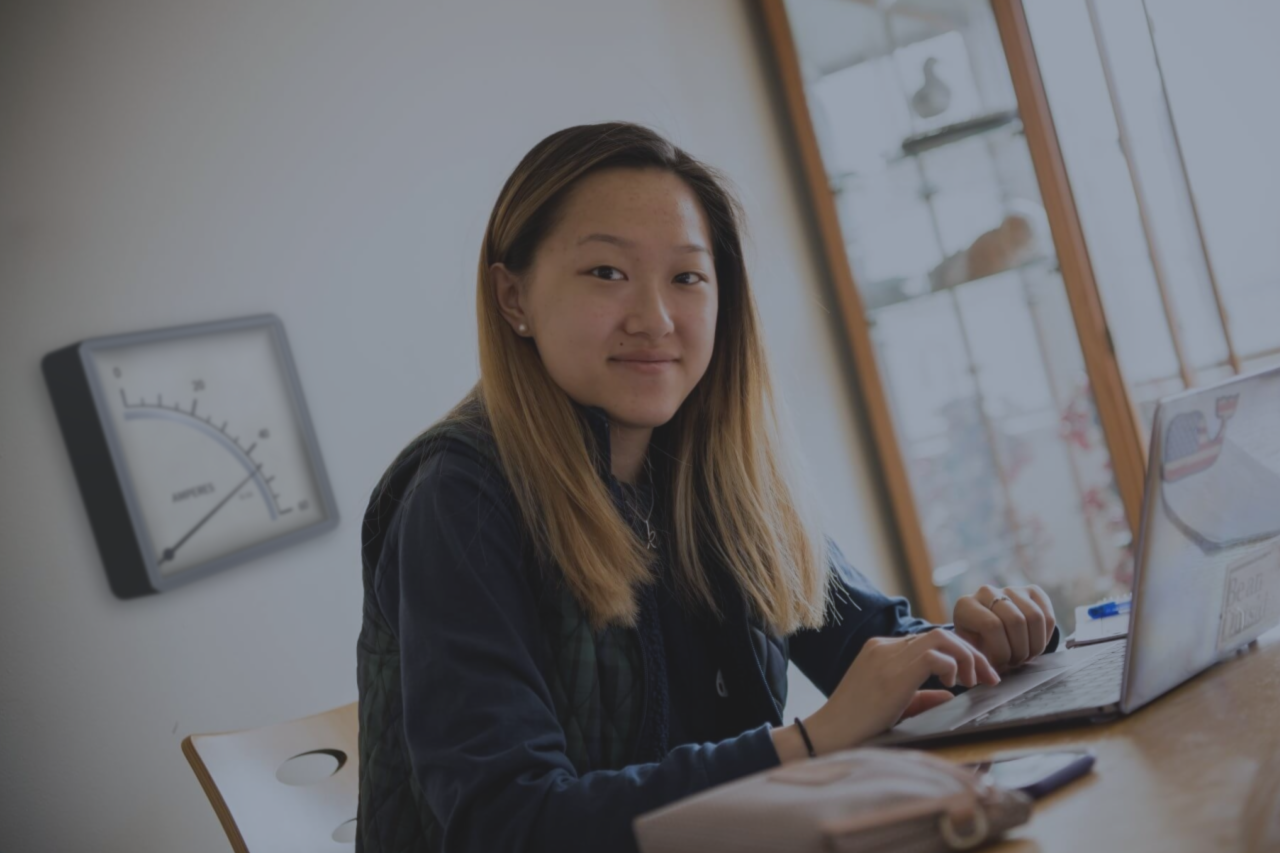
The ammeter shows 45 A
